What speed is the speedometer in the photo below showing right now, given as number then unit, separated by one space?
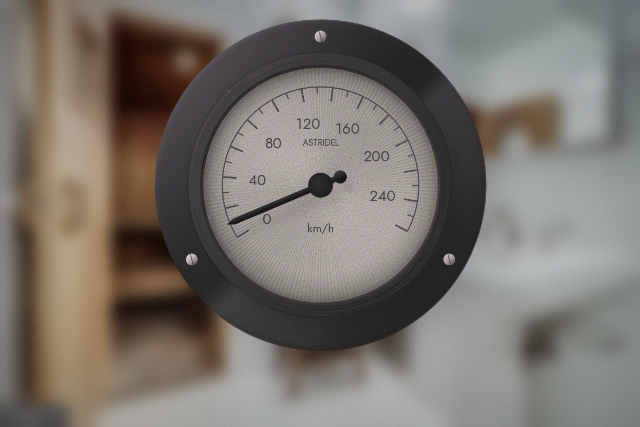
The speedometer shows 10 km/h
